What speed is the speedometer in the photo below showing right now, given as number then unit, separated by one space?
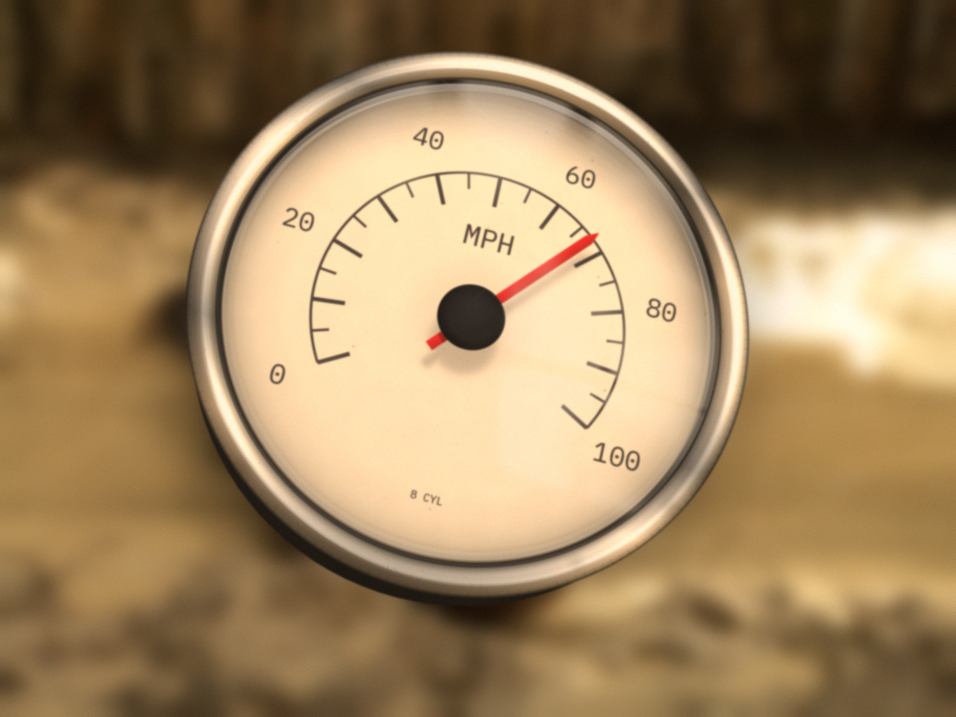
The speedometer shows 67.5 mph
